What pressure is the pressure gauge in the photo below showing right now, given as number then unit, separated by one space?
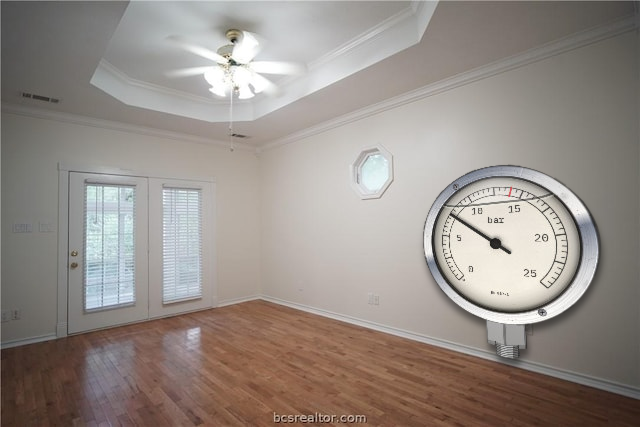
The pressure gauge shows 7.5 bar
